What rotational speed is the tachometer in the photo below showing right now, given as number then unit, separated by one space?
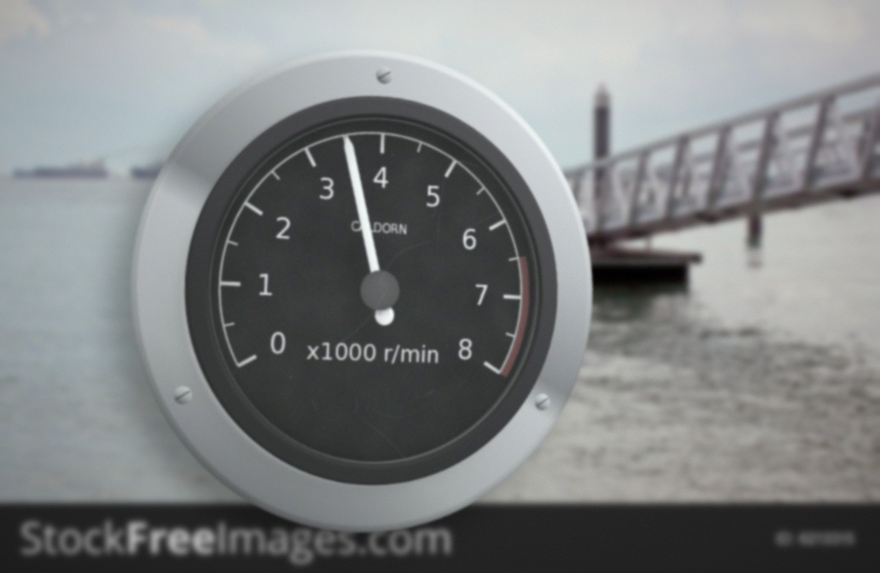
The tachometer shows 3500 rpm
